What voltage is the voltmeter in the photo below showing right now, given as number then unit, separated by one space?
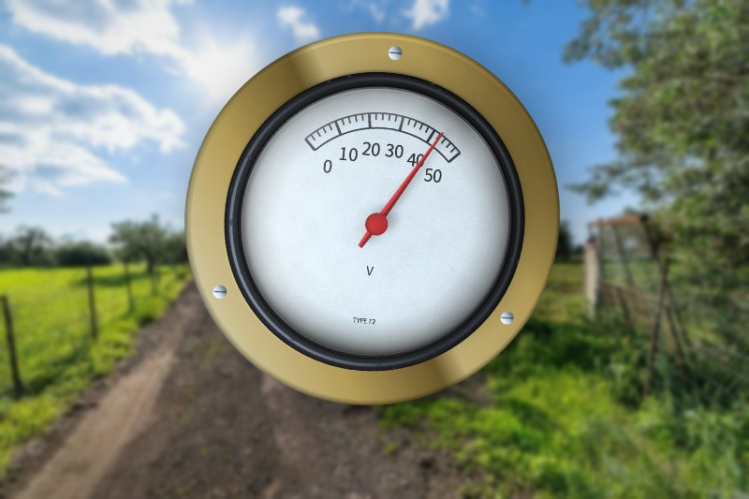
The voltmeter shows 42 V
